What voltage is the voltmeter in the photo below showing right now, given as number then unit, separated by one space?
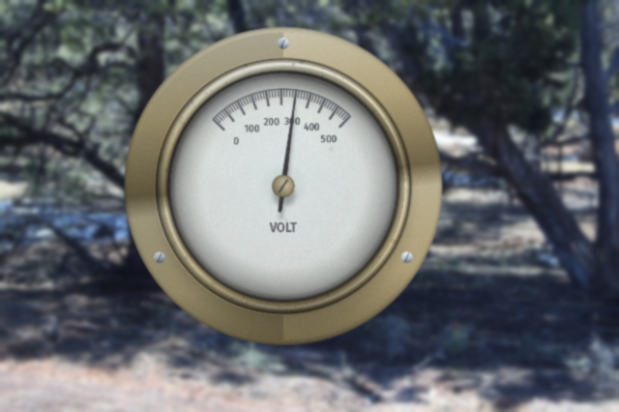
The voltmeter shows 300 V
